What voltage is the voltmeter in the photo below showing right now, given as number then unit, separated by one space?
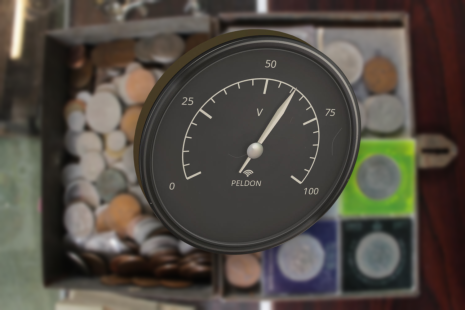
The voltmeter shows 60 V
